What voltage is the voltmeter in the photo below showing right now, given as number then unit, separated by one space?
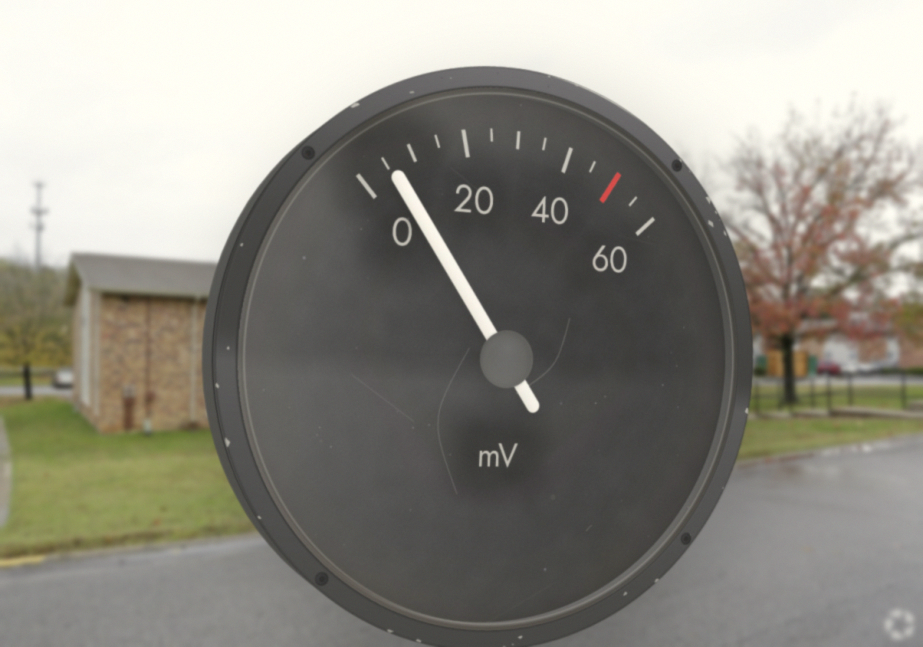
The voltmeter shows 5 mV
